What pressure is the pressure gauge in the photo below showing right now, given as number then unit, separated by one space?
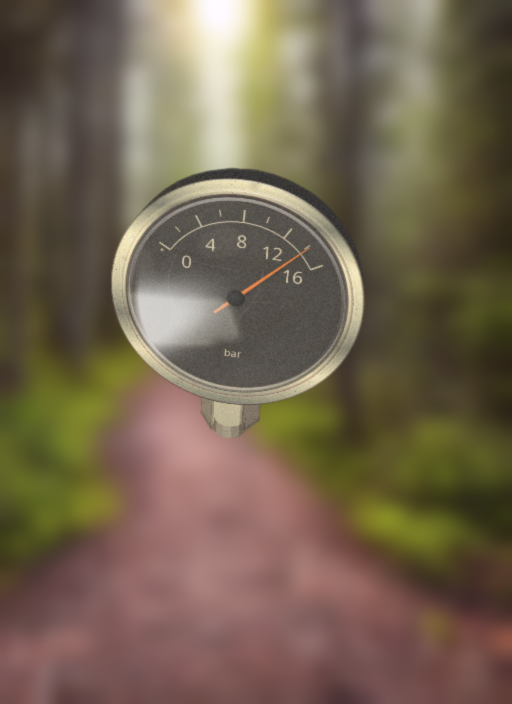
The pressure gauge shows 14 bar
